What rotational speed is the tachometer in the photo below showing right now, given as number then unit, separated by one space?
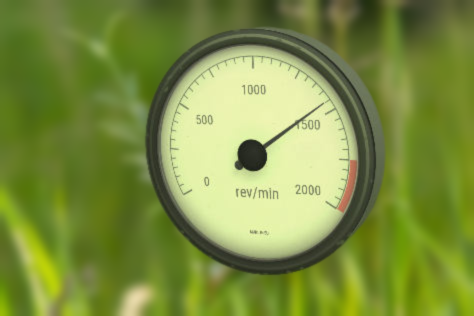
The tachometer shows 1450 rpm
